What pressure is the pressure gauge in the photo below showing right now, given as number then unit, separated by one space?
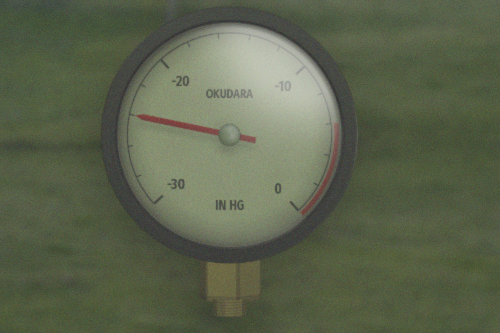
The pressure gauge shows -24 inHg
